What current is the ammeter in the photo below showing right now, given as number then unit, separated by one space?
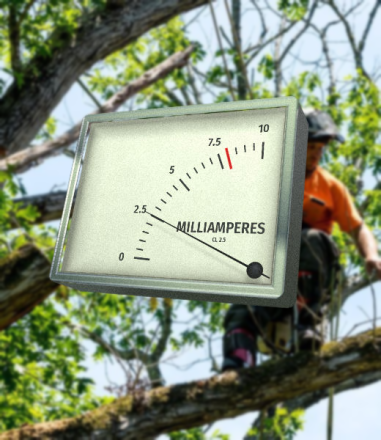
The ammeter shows 2.5 mA
